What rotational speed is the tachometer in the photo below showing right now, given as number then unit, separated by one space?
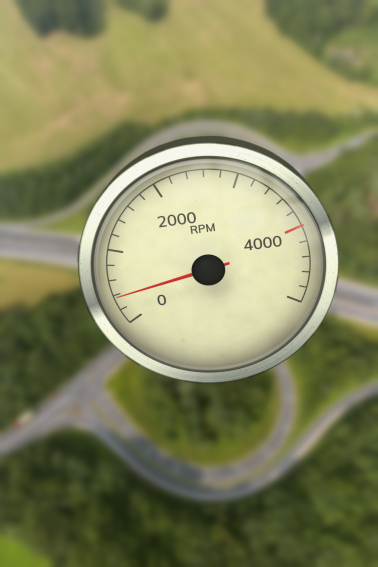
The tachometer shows 400 rpm
